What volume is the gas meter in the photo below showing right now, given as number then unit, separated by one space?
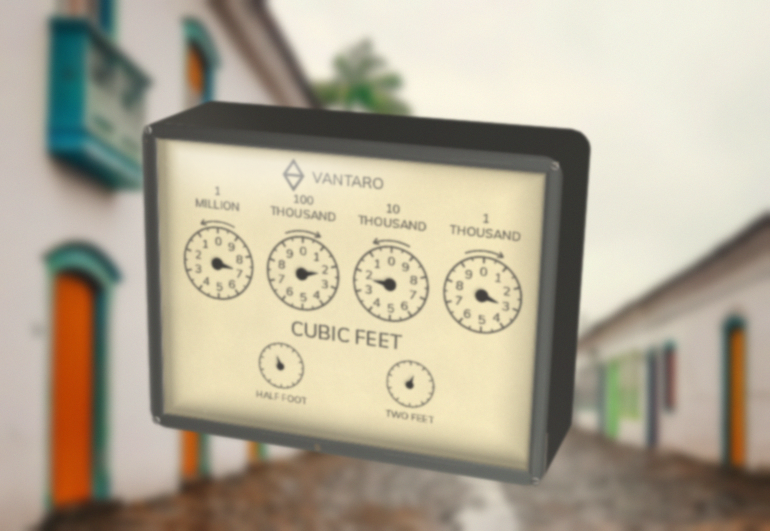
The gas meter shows 722300 ft³
